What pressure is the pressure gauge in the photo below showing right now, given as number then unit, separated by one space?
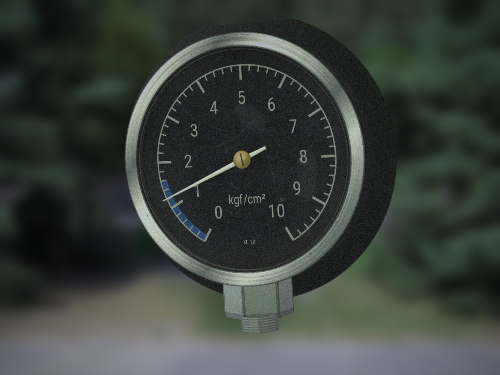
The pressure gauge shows 1.2 kg/cm²
